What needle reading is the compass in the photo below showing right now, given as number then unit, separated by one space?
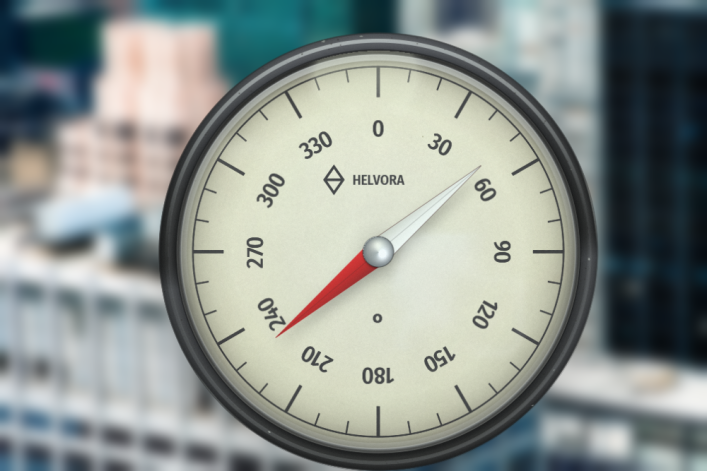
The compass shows 230 °
